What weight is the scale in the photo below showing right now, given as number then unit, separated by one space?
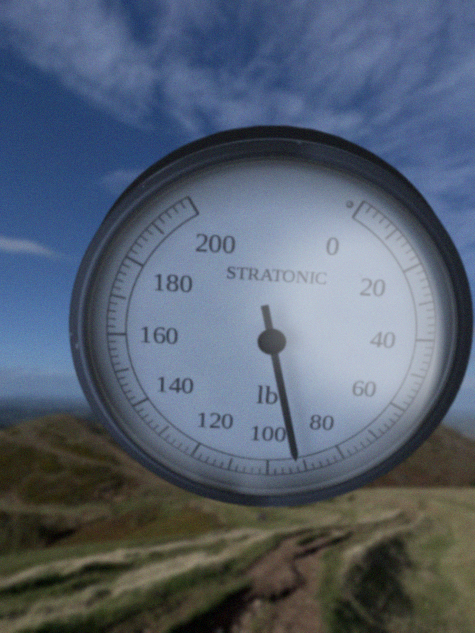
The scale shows 92 lb
